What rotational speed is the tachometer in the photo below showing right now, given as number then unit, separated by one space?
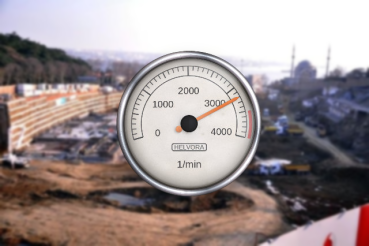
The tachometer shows 3200 rpm
